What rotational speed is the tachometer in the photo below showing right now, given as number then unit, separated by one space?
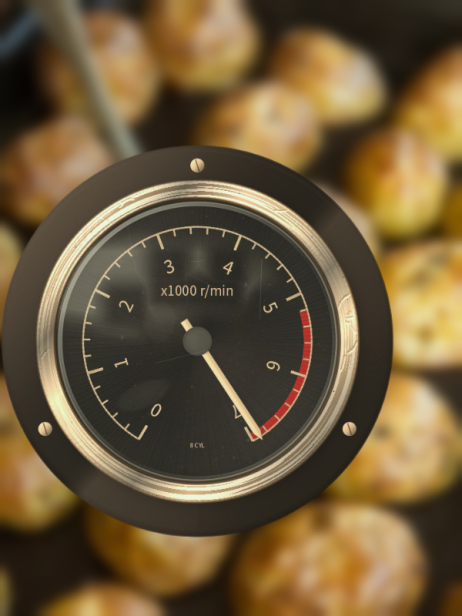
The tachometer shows 6900 rpm
